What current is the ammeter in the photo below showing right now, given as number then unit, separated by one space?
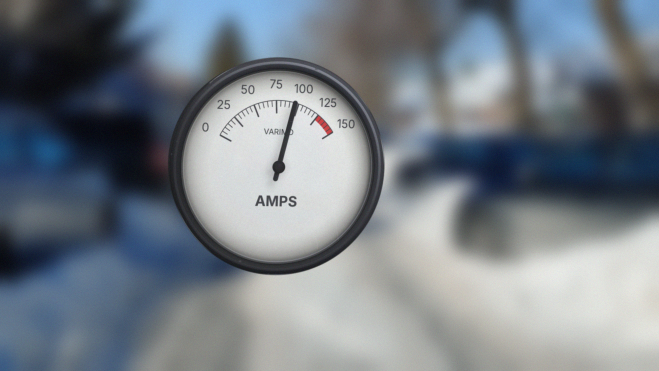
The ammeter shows 95 A
